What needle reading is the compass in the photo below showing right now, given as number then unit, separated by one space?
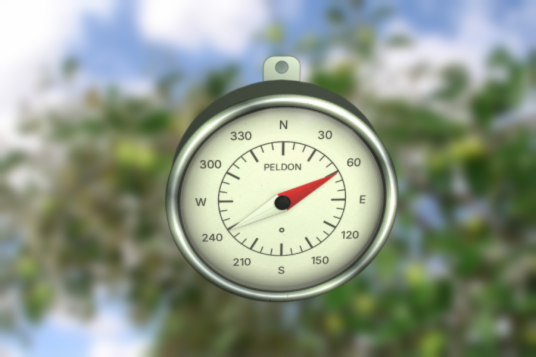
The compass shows 60 °
